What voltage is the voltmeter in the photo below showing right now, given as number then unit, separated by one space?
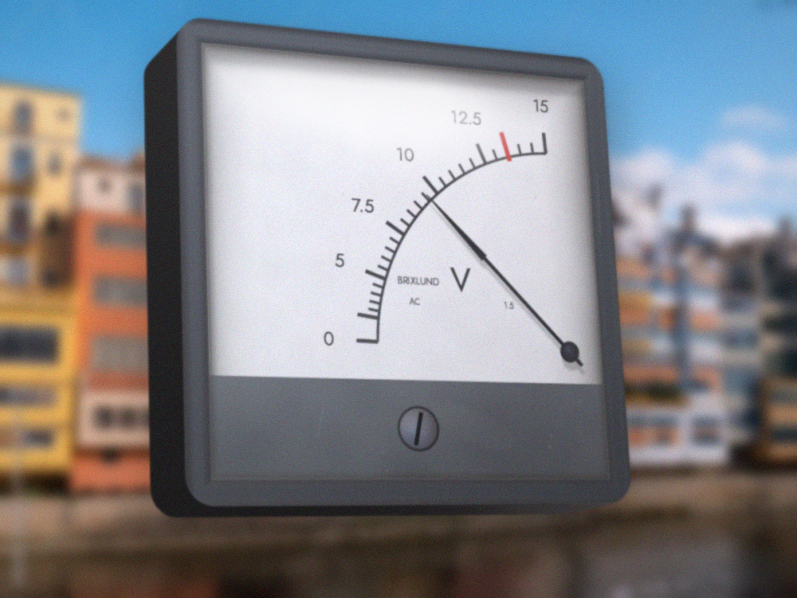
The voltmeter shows 9.5 V
